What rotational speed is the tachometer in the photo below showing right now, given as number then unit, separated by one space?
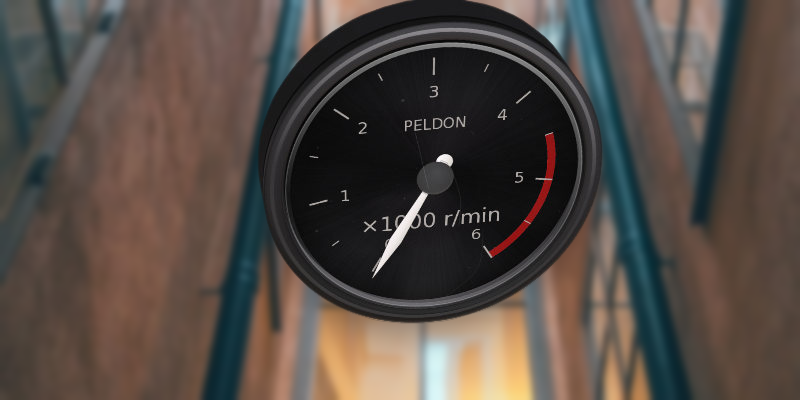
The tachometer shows 0 rpm
